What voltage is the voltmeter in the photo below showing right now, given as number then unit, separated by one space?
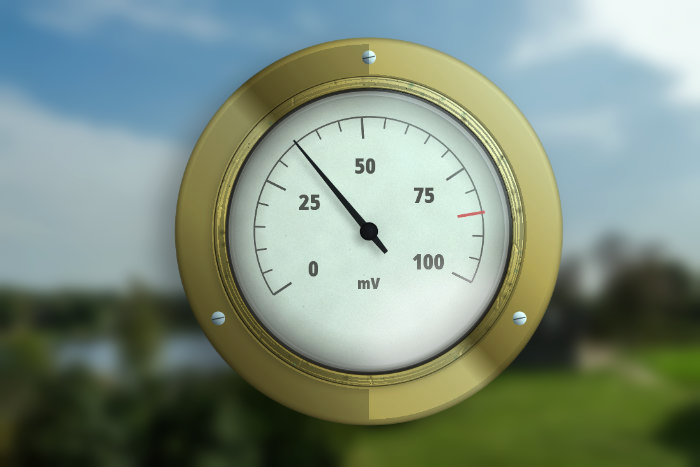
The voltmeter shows 35 mV
